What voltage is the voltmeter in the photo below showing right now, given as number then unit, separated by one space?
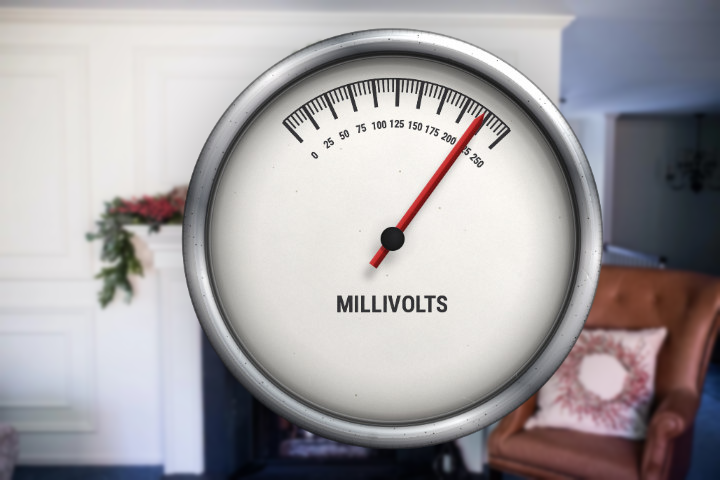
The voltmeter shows 220 mV
